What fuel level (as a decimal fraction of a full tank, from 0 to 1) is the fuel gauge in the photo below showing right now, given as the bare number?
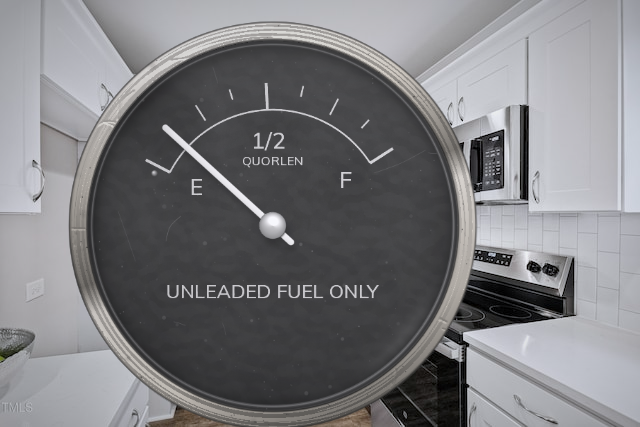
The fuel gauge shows 0.125
